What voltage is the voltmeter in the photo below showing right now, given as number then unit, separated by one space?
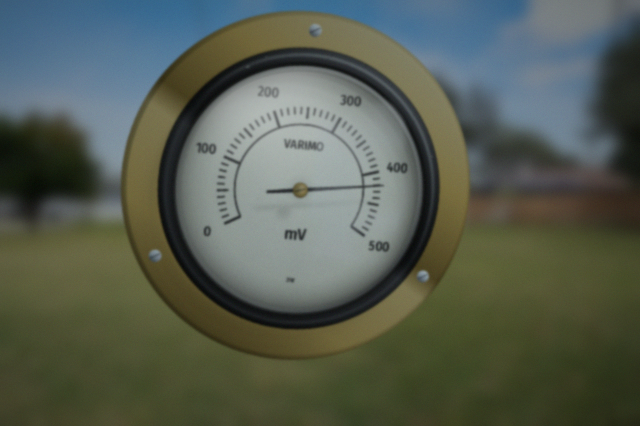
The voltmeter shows 420 mV
